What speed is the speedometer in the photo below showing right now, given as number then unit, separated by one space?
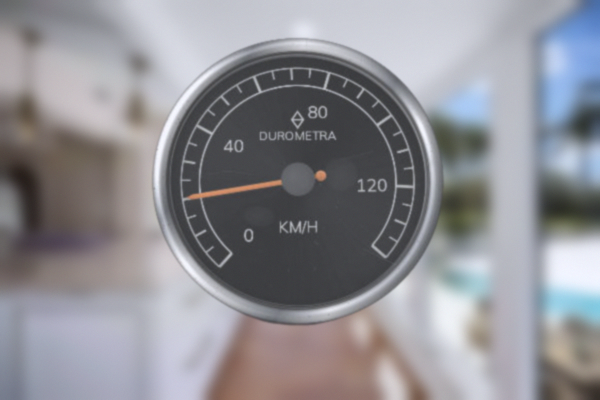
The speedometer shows 20 km/h
